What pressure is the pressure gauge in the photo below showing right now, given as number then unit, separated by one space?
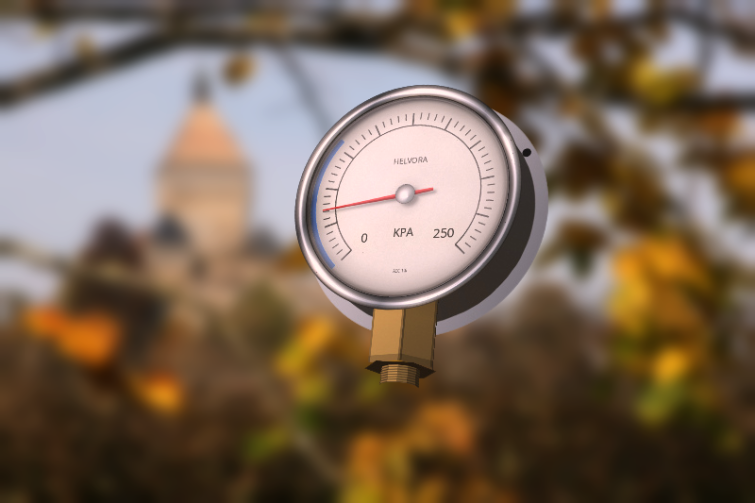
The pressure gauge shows 35 kPa
